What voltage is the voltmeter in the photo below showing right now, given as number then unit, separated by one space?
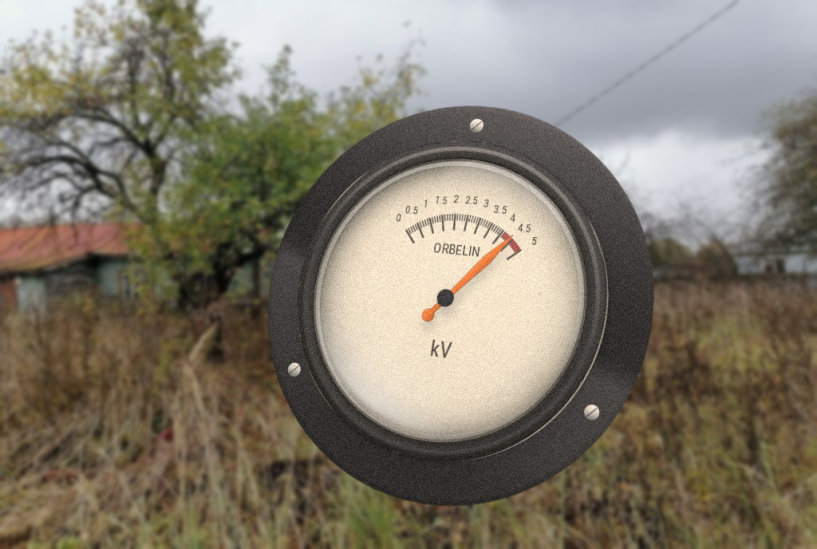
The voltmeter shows 4.5 kV
